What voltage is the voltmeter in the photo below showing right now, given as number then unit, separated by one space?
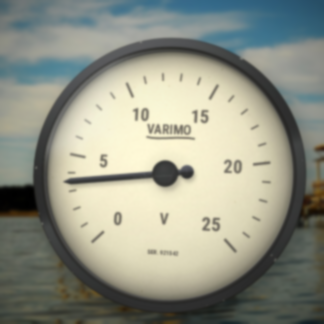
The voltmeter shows 3.5 V
